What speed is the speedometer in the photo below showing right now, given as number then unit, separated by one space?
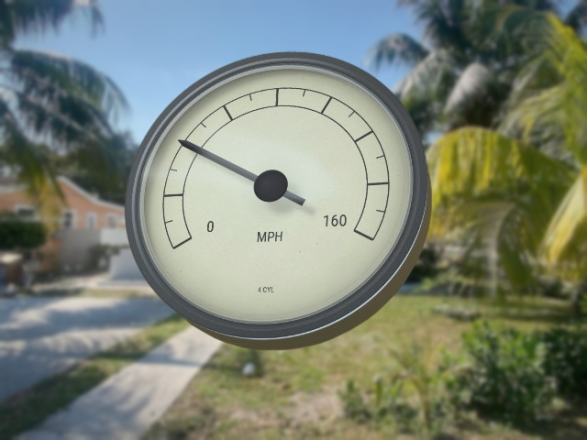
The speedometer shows 40 mph
